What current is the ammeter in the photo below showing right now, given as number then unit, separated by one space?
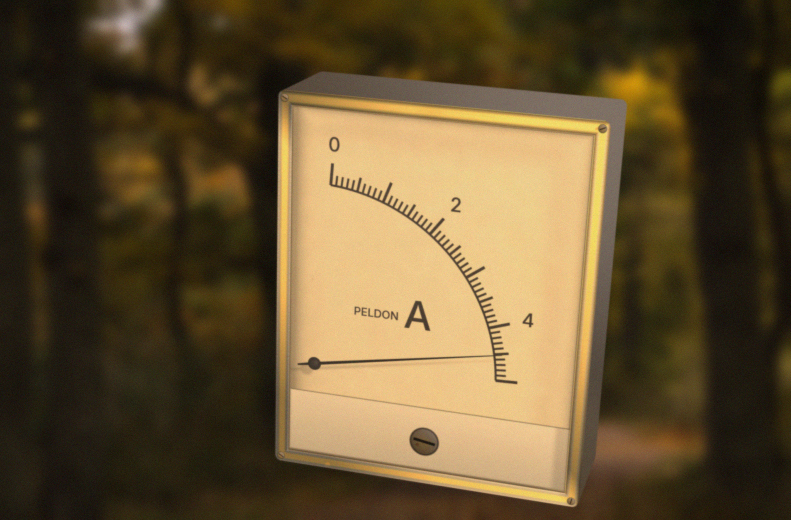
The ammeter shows 4.5 A
